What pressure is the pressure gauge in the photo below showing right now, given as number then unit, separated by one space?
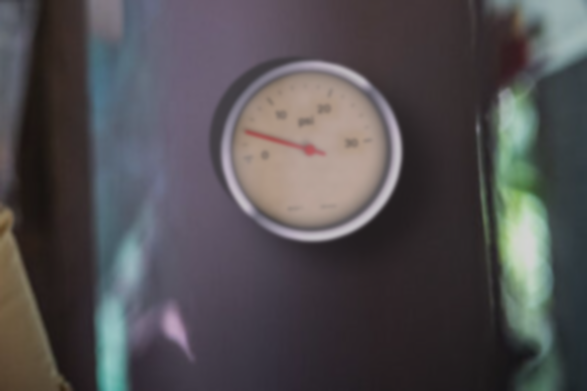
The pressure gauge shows 4 psi
